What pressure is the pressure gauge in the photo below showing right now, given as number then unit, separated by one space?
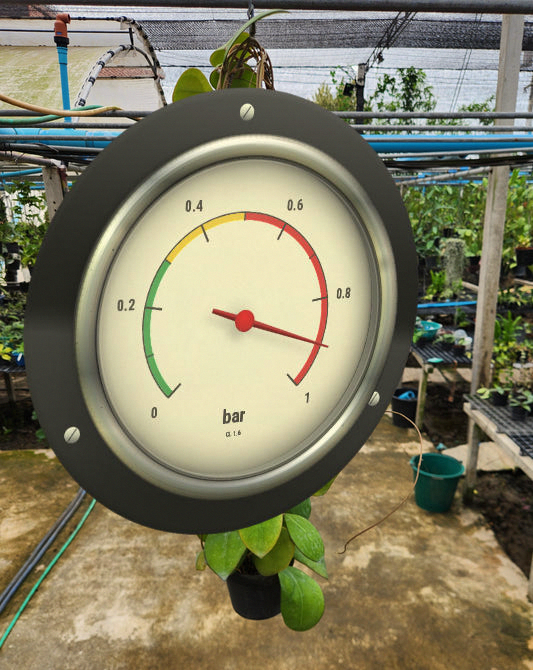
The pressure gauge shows 0.9 bar
